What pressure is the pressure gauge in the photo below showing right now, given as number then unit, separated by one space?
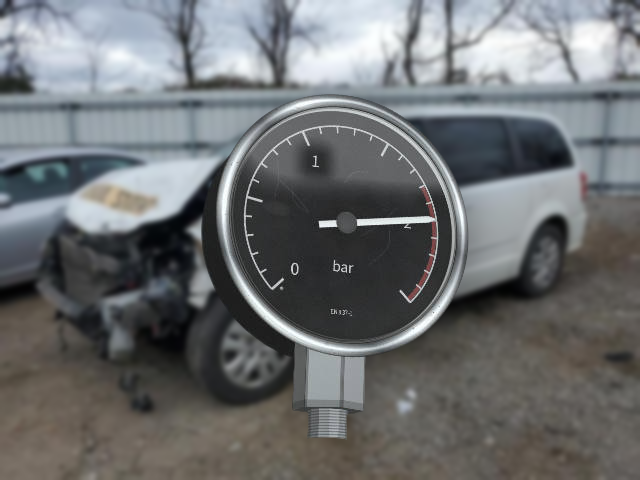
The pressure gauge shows 2 bar
